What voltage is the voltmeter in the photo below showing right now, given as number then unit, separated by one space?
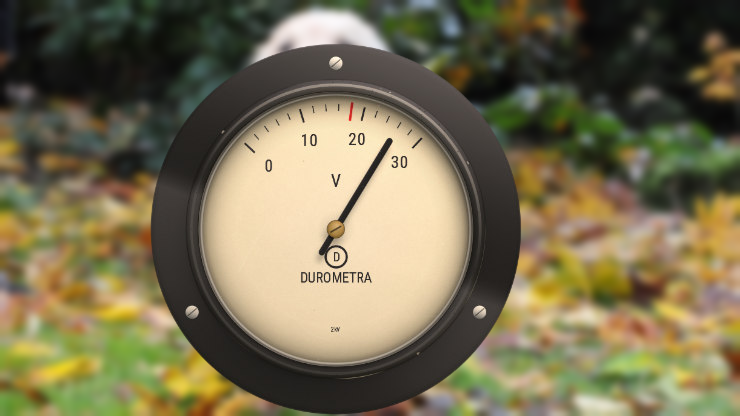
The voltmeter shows 26 V
